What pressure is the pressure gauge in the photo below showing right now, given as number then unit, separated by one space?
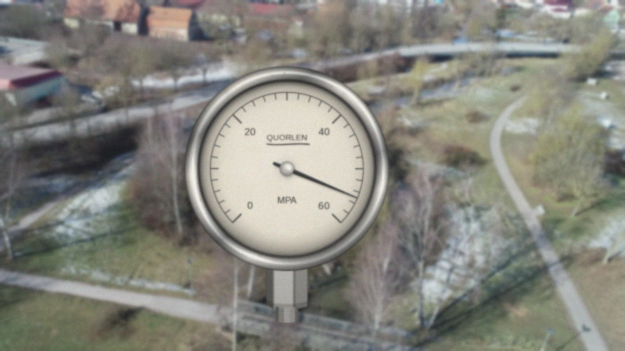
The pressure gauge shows 55 MPa
